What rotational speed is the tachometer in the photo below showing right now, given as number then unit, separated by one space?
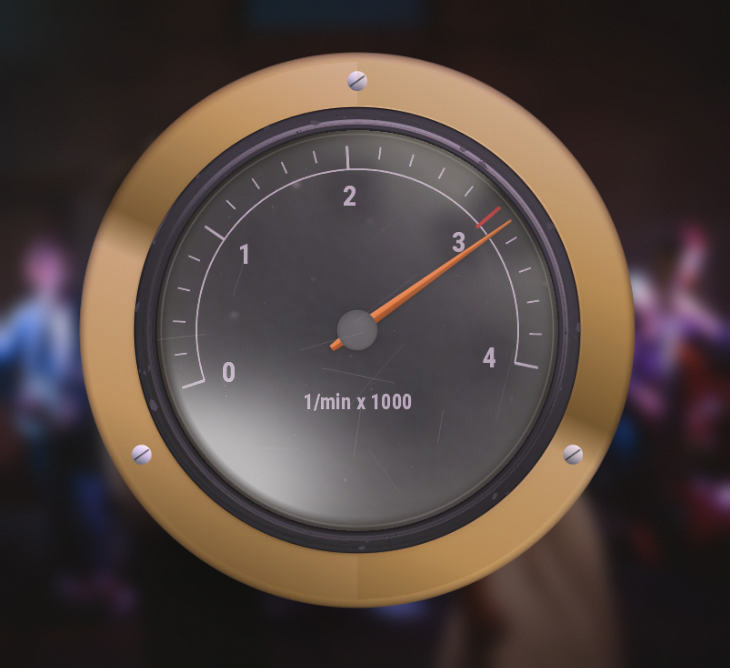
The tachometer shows 3100 rpm
